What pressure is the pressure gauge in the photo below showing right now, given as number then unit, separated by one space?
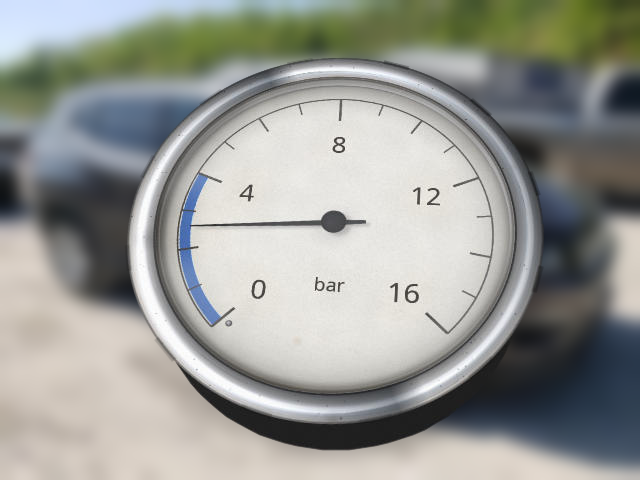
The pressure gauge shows 2.5 bar
